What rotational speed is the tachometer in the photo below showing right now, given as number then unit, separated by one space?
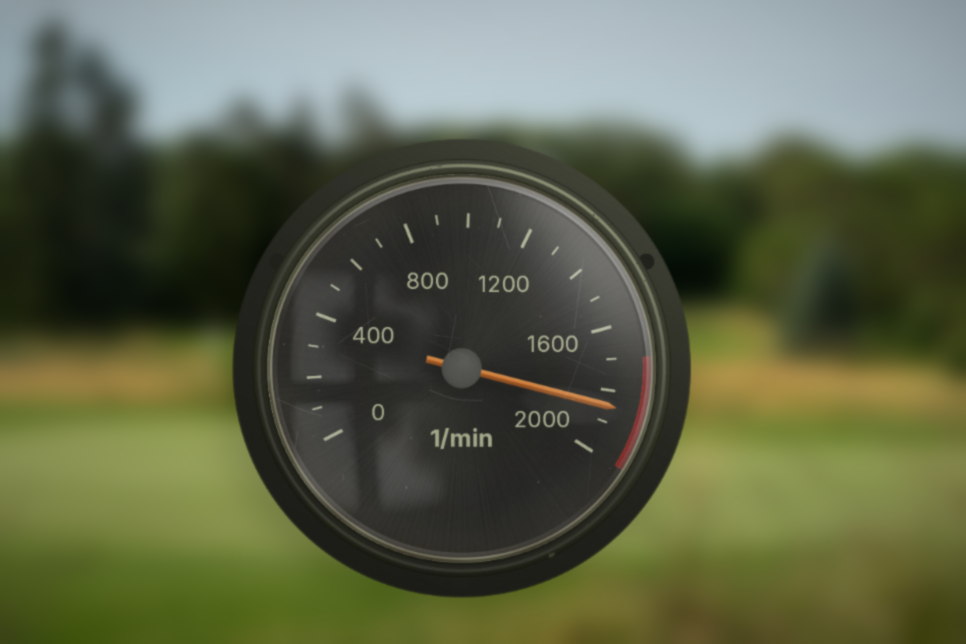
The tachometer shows 1850 rpm
